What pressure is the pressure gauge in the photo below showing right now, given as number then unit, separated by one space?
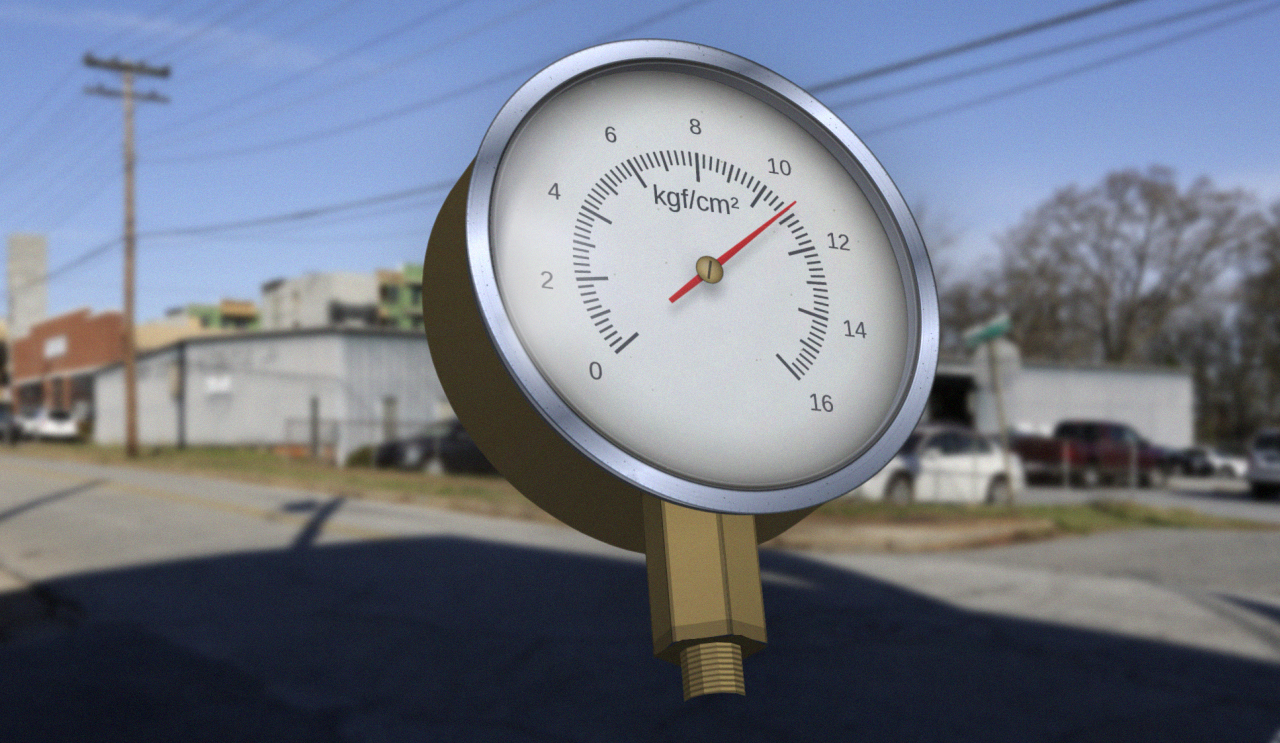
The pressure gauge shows 10.8 kg/cm²
